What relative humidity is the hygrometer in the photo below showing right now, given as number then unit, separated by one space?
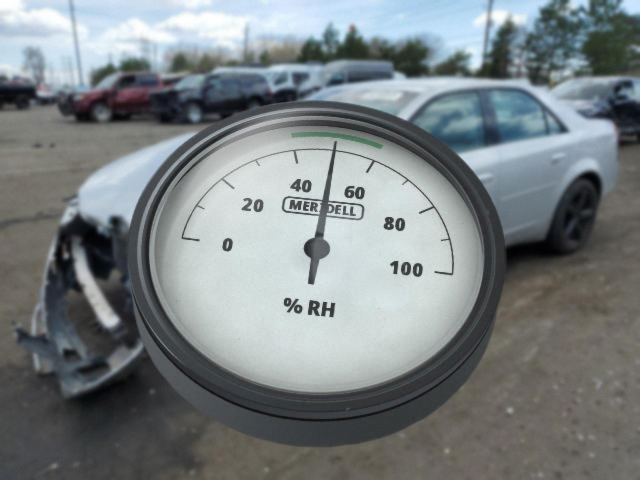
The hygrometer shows 50 %
